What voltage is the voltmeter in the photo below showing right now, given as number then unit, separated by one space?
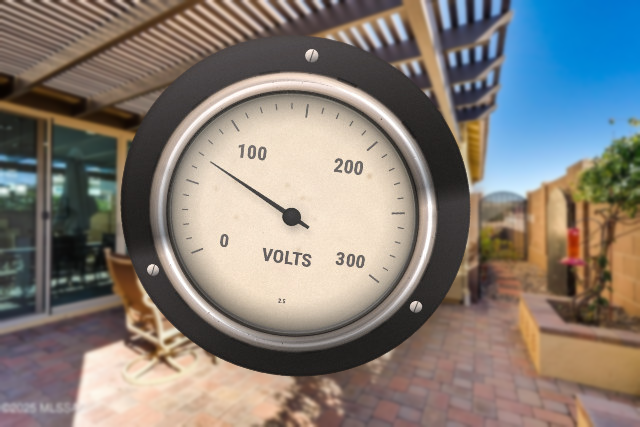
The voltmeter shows 70 V
